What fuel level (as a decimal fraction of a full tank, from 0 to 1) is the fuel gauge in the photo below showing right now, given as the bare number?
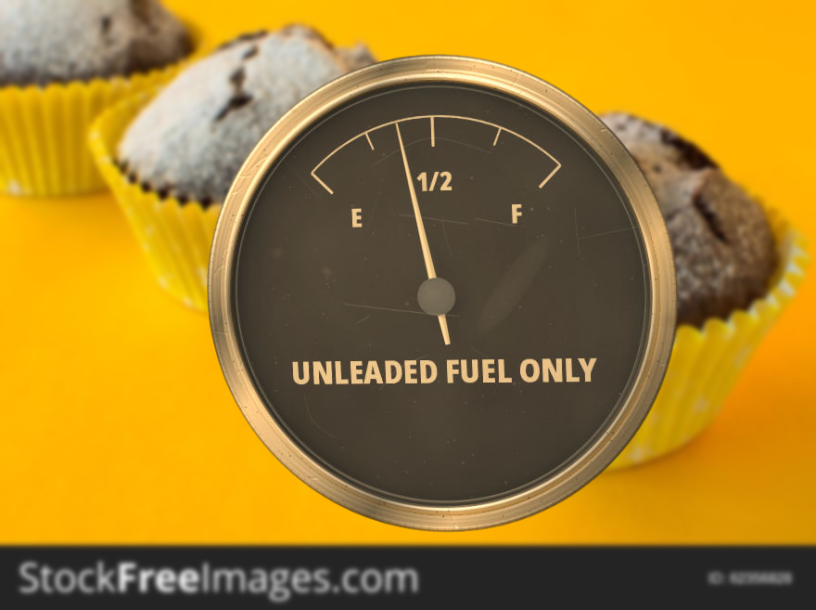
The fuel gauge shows 0.375
